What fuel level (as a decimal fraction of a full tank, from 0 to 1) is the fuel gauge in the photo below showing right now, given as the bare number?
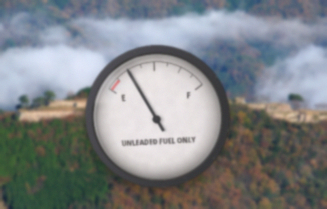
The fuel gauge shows 0.25
